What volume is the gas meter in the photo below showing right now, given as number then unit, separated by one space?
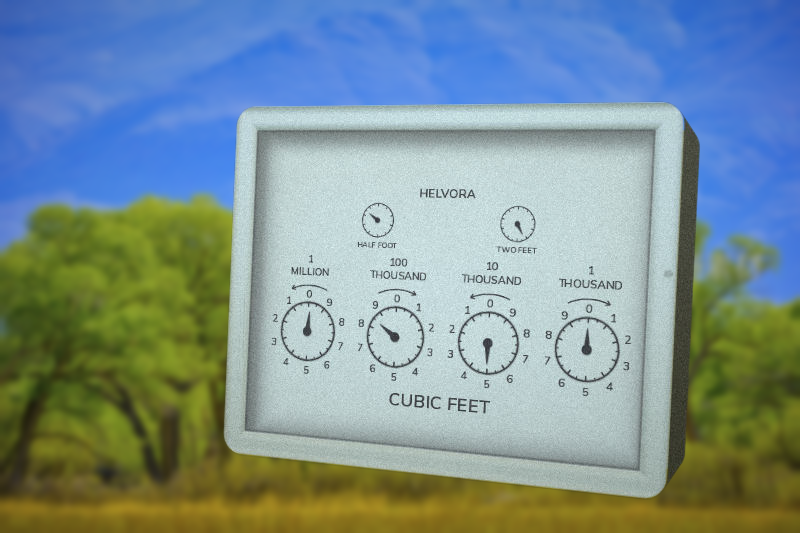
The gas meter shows 985000 ft³
